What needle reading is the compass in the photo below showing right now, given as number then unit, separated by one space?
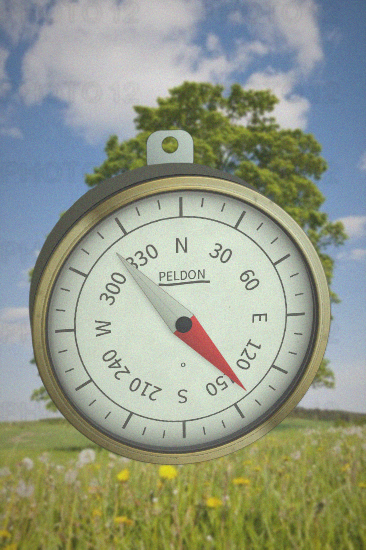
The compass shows 140 °
